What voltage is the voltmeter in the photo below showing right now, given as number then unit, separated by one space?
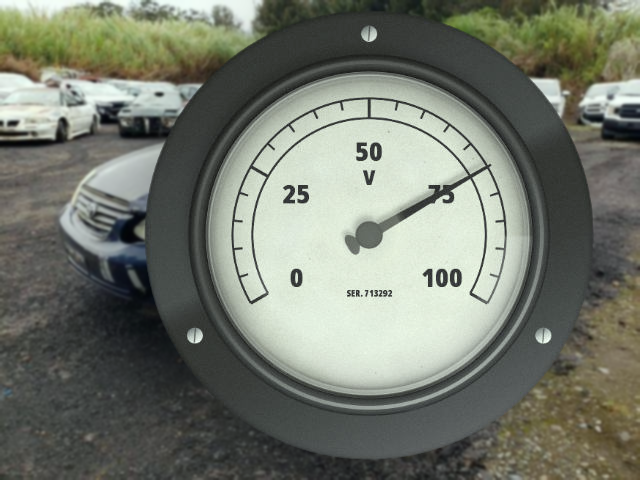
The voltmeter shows 75 V
